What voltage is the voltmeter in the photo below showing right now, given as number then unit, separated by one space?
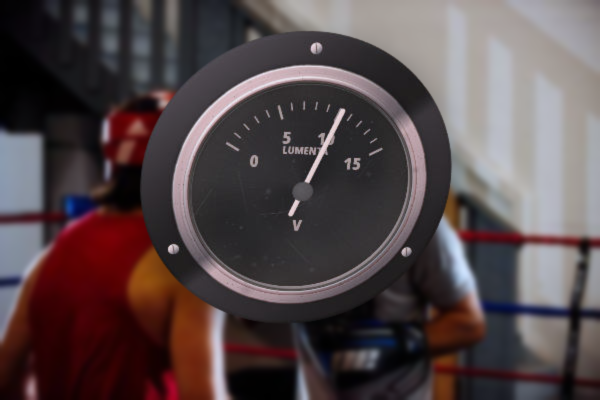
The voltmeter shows 10 V
